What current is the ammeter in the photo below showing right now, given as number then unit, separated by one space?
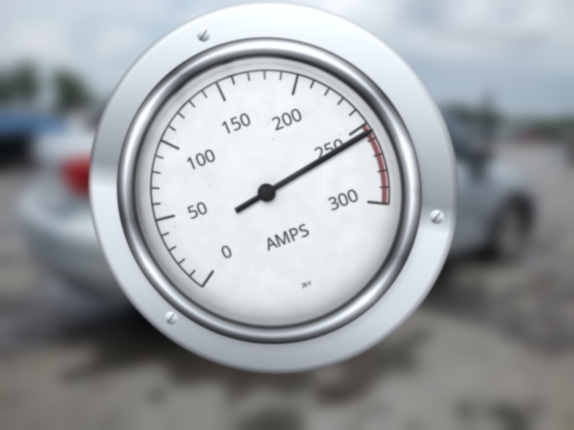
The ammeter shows 255 A
